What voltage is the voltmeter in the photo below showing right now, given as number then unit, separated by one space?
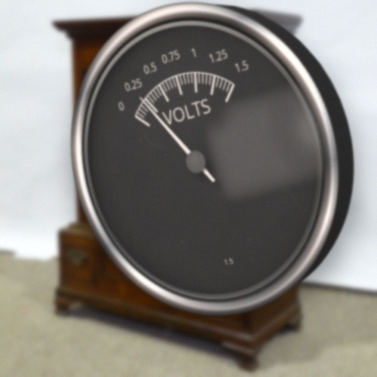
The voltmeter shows 0.25 V
